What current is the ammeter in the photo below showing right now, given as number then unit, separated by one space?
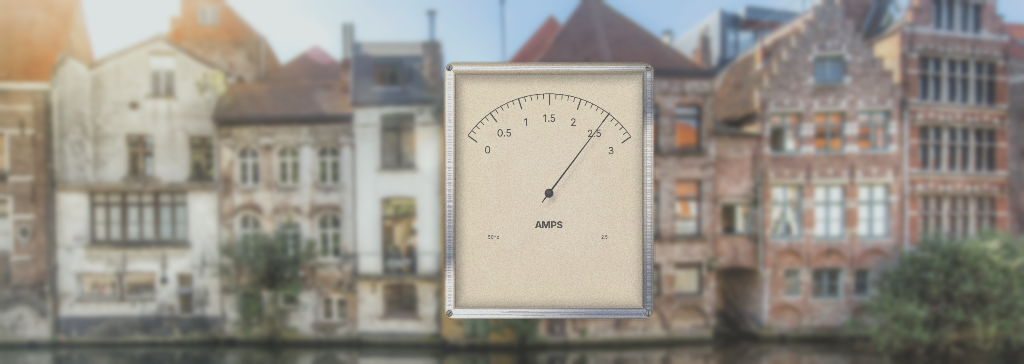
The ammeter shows 2.5 A
